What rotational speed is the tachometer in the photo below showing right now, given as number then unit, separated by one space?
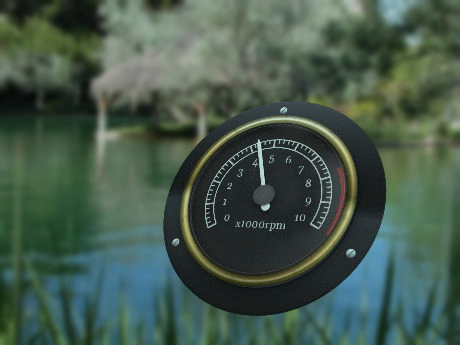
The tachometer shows 4400 rpm
